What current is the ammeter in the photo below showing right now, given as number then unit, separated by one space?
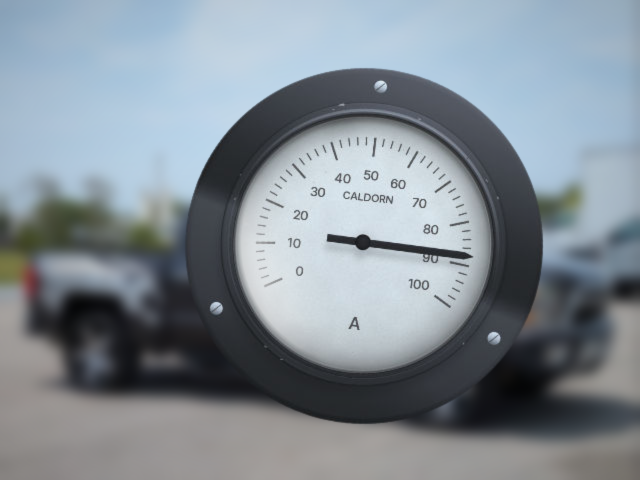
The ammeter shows 88 A
